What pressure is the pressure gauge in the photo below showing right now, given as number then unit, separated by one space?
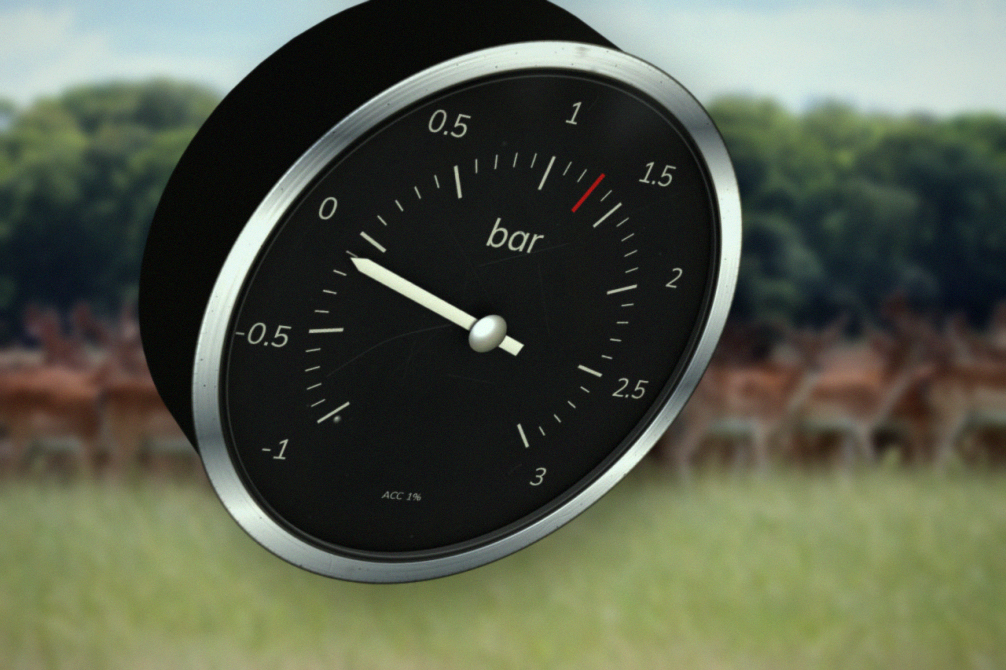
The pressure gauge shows -0.1 bar
